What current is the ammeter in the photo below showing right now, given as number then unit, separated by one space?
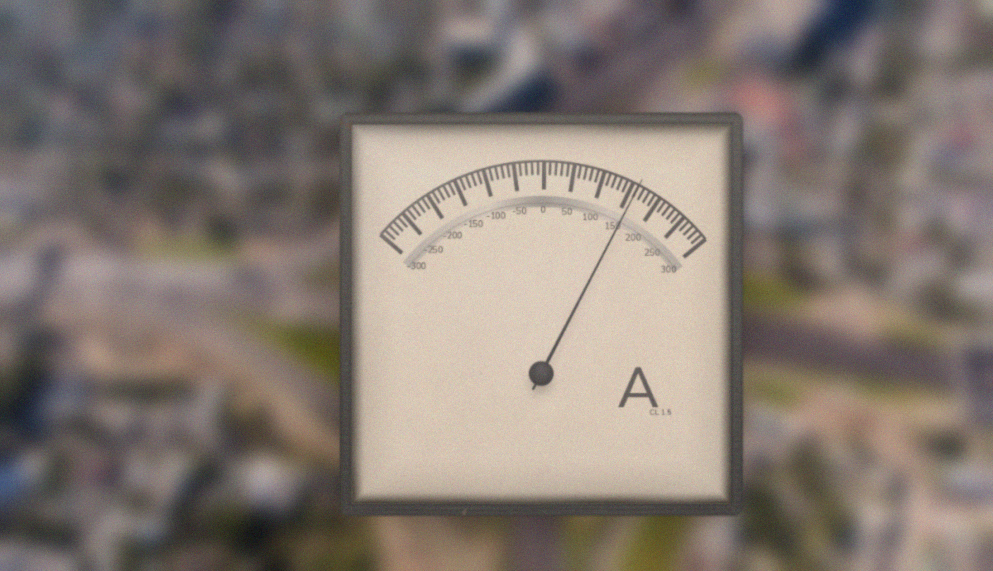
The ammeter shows 160 A
